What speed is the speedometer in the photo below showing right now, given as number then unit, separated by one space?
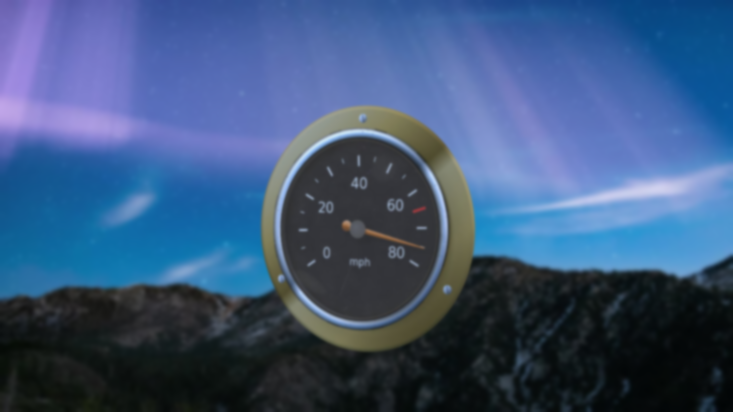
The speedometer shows 75 mph
